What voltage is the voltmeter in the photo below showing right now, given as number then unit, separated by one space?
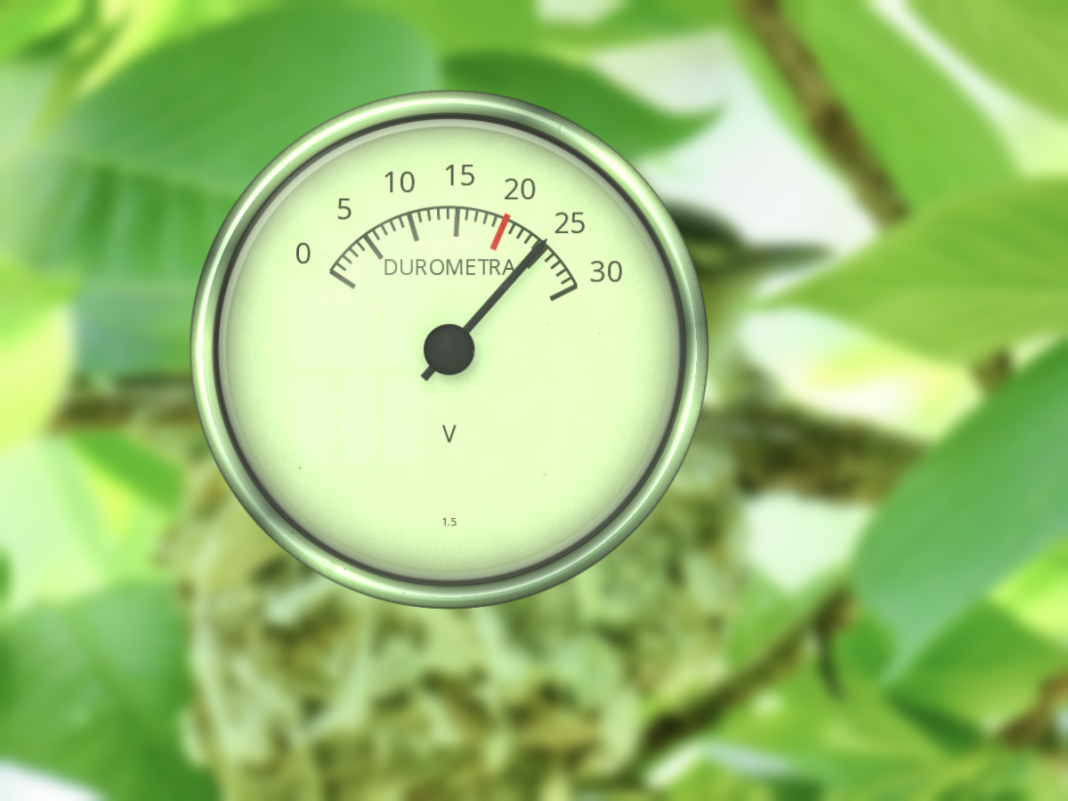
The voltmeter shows 24.5 V
